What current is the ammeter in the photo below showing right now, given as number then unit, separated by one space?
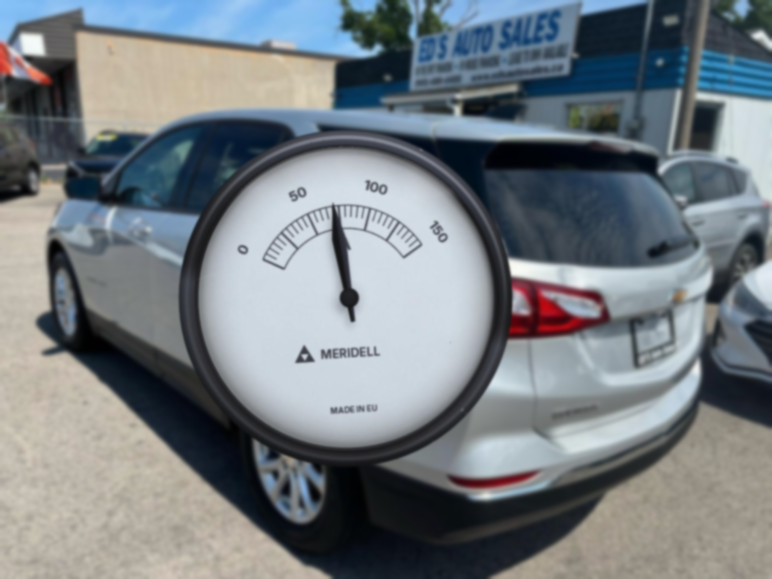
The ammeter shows 70 A
